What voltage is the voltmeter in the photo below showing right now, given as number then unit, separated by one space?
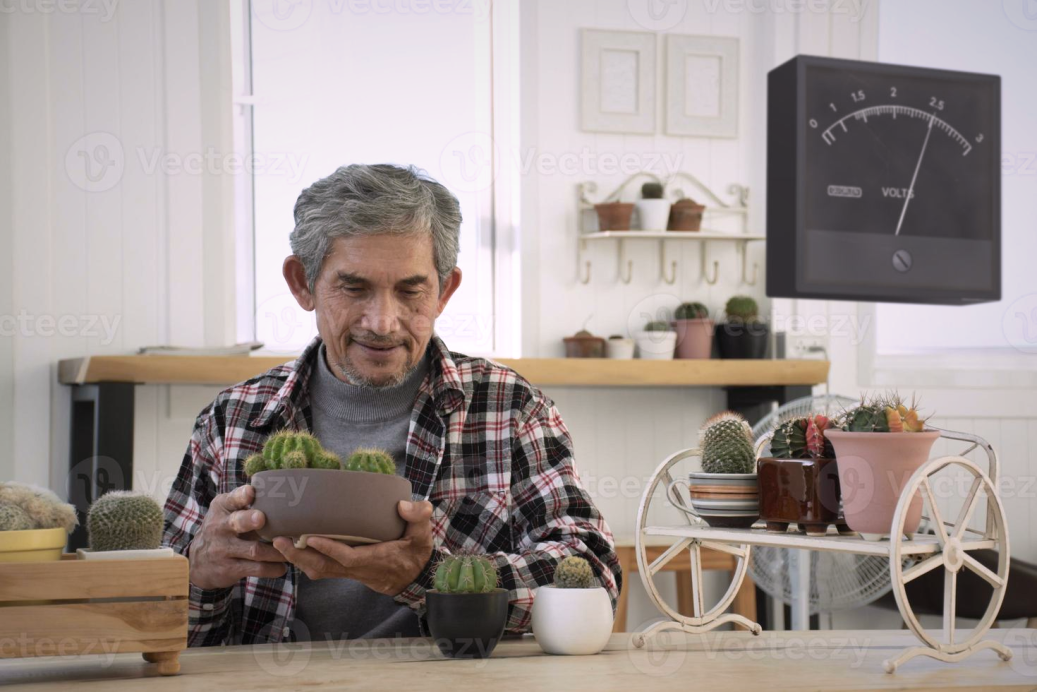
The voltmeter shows 2.5 V
